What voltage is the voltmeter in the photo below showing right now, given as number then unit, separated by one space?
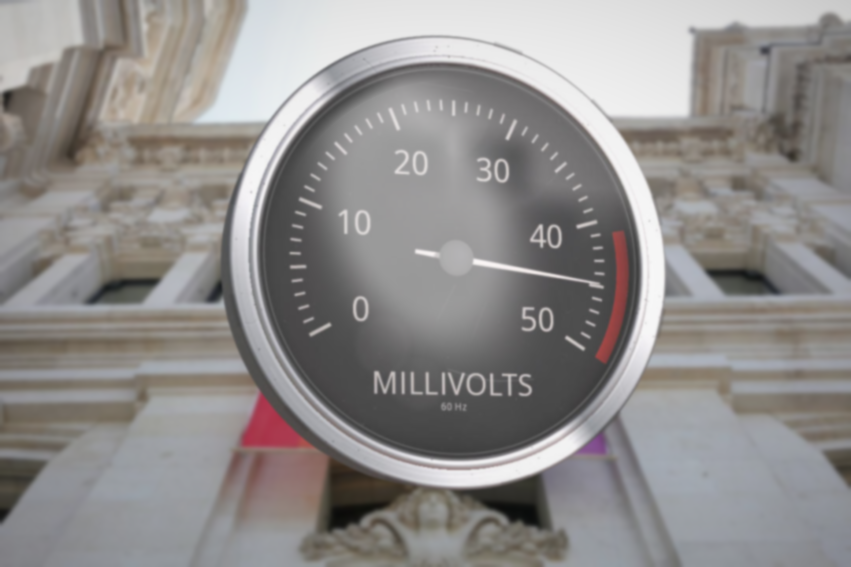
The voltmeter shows 45 mV
